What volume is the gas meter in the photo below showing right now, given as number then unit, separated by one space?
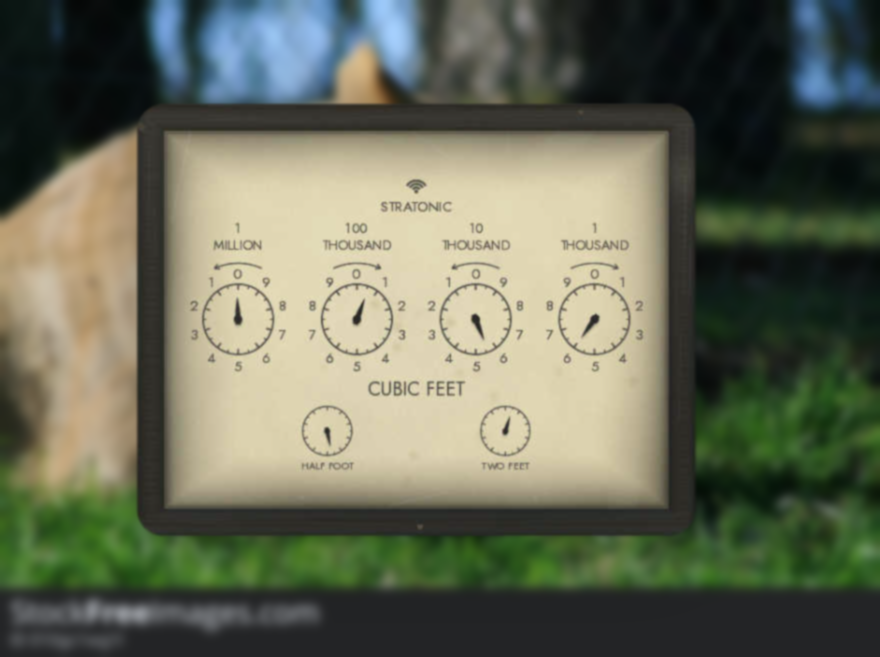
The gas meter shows 5600 ft³
